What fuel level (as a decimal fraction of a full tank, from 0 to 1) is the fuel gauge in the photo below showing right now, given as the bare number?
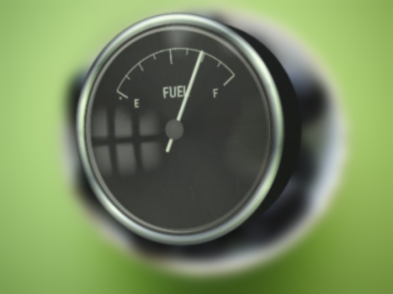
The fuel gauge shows 0.75
